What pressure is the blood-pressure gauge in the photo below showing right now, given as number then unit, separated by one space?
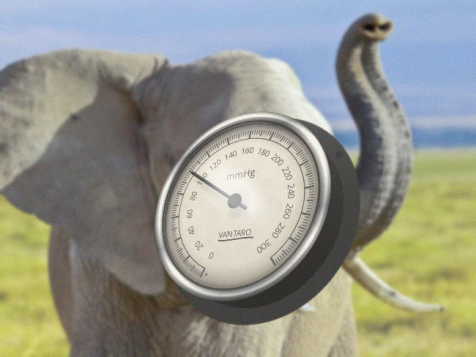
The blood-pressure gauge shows 100 mmHg
